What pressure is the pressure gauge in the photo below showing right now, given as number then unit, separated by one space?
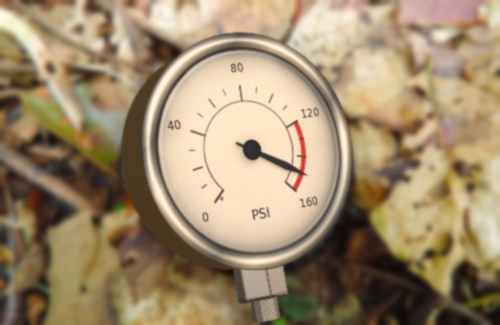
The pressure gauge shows 150 psi
